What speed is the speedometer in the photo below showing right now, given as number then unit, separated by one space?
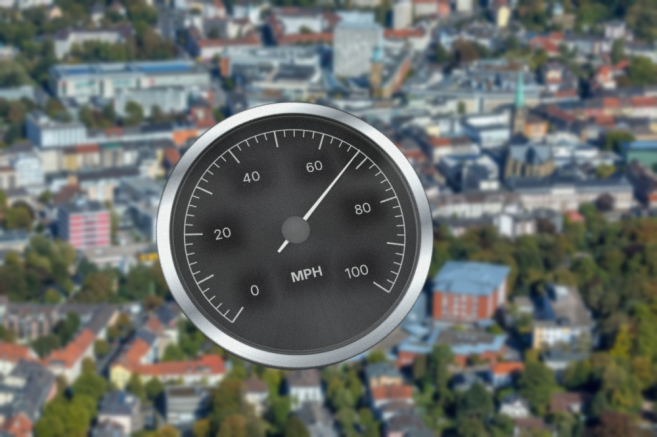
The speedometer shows 68 mph
